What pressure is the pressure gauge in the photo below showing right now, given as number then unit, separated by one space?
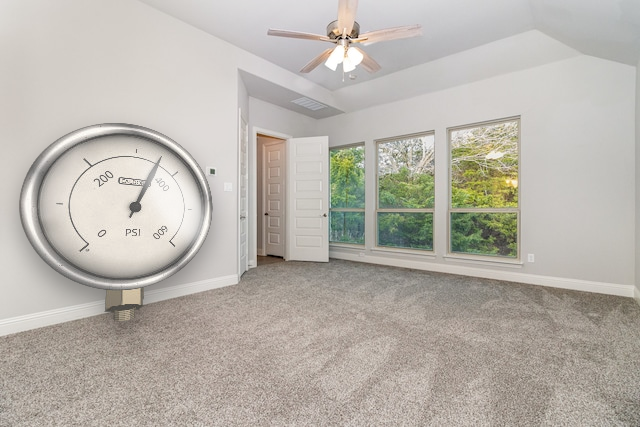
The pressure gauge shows 350 psi
